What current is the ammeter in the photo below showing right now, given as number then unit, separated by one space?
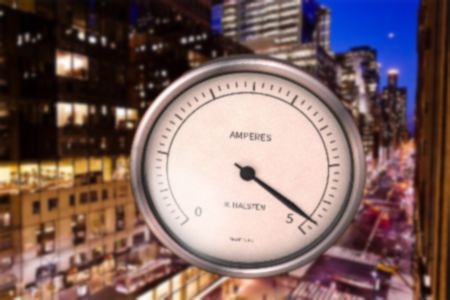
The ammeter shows 4.8 A
